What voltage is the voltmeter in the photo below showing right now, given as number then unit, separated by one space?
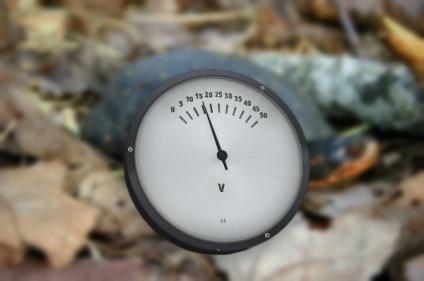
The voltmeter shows 15 V
